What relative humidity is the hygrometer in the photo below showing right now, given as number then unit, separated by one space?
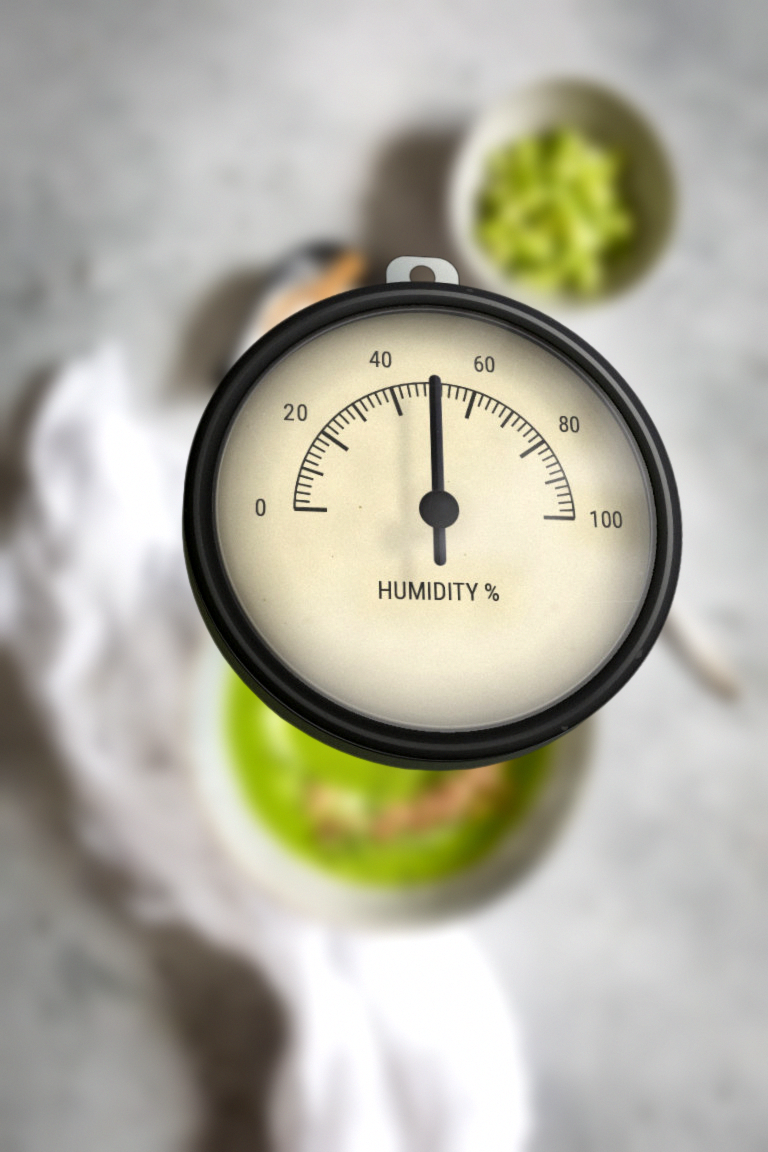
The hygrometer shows 50 %
